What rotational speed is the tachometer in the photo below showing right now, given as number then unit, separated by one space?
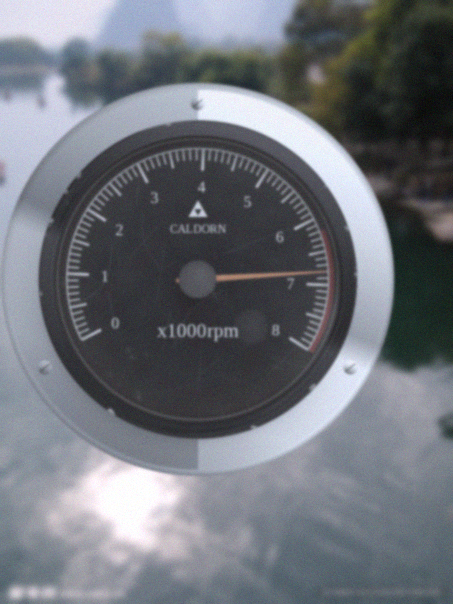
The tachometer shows 6800 rpm
